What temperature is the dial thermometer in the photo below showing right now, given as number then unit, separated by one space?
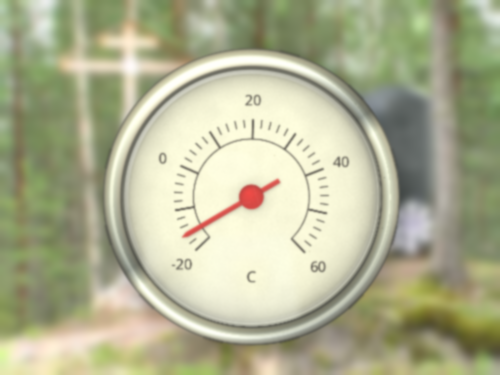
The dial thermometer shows -16 °C
